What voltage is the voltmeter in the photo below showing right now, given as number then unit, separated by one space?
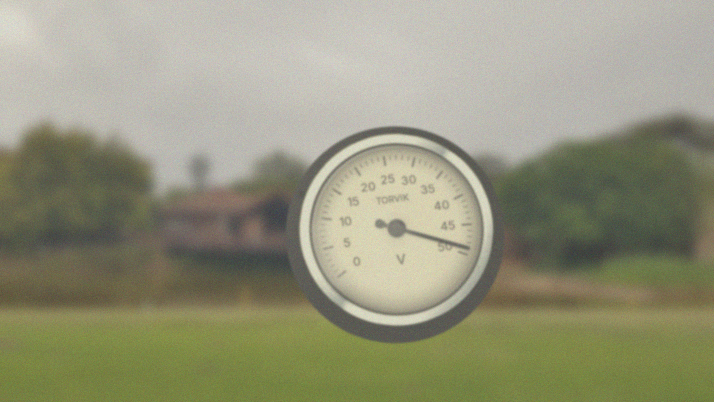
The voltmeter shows 49 V
